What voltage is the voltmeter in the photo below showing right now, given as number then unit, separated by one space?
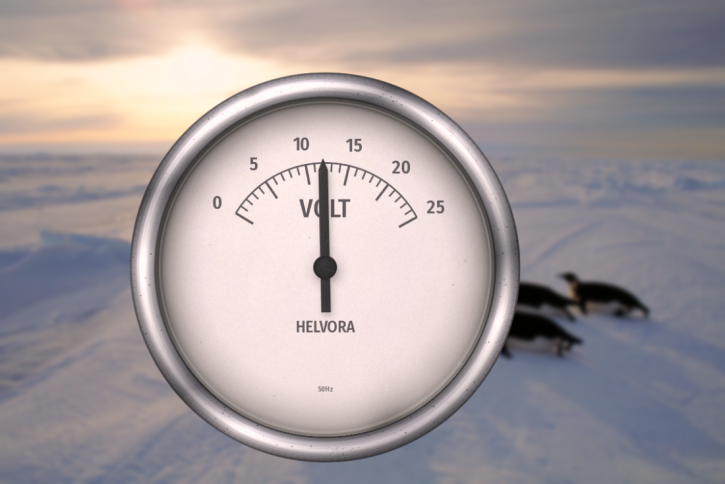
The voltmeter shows 12 V
